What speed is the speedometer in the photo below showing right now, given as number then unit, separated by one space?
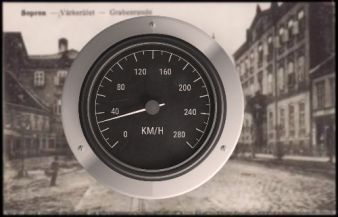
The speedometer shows 30 km/h
